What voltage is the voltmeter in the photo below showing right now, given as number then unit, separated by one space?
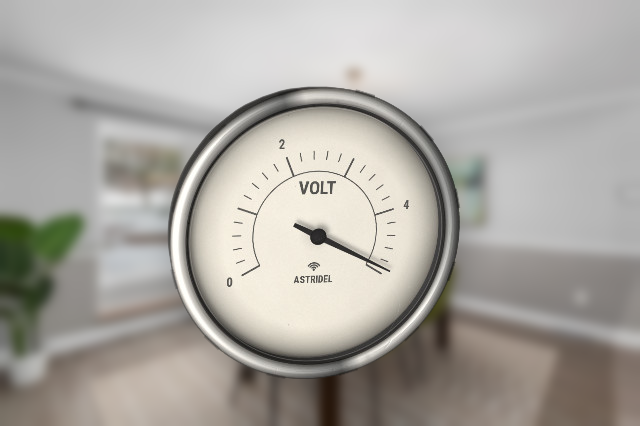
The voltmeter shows 4.9 V
